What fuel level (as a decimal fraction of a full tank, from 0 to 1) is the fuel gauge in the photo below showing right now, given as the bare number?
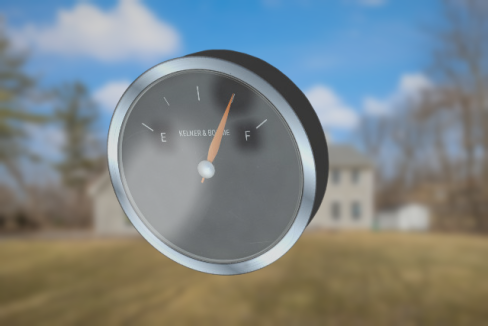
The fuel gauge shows 0.75
